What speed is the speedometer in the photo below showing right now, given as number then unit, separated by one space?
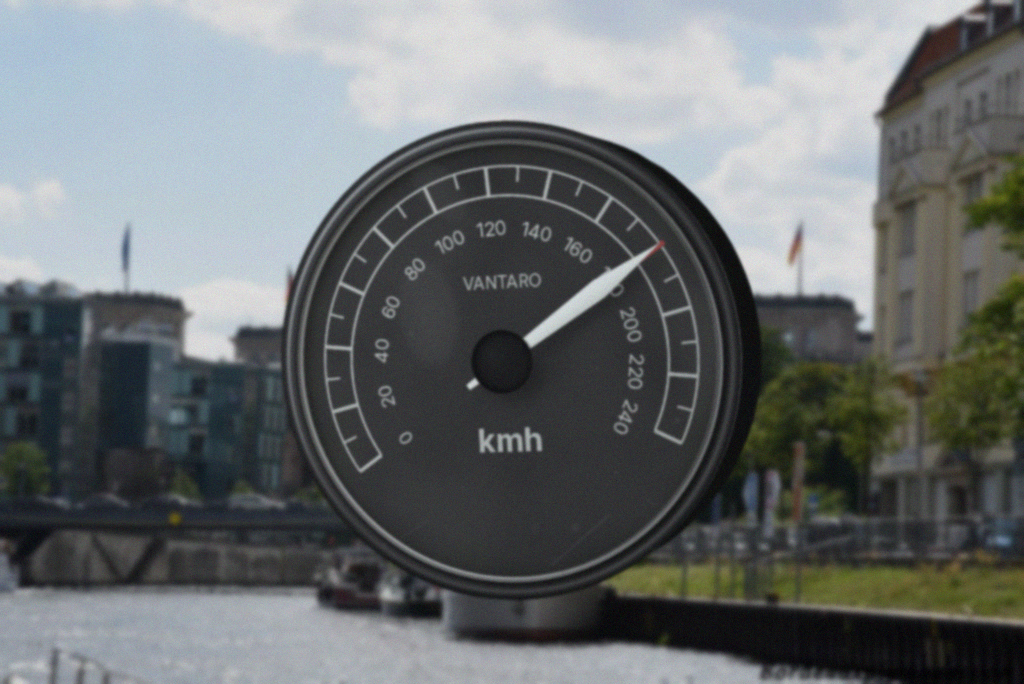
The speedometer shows 180 km/h
